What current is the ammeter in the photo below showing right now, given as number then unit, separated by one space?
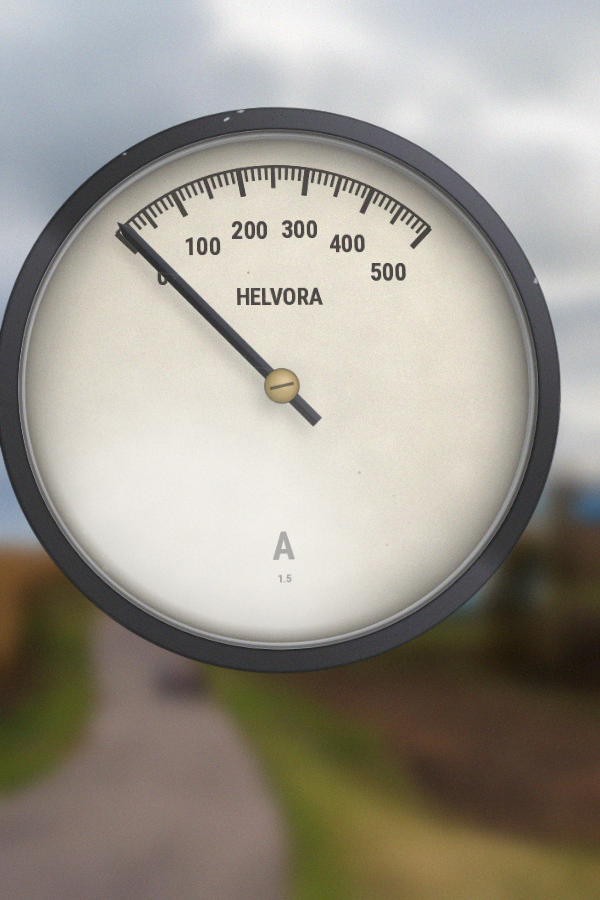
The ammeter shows 10 A
